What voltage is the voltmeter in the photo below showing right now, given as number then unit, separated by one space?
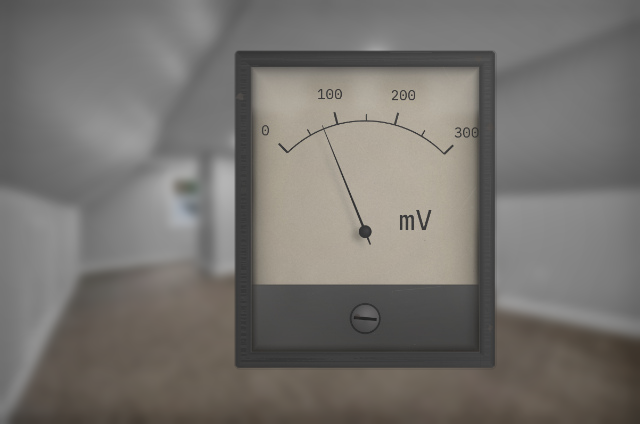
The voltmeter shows 75 mV
